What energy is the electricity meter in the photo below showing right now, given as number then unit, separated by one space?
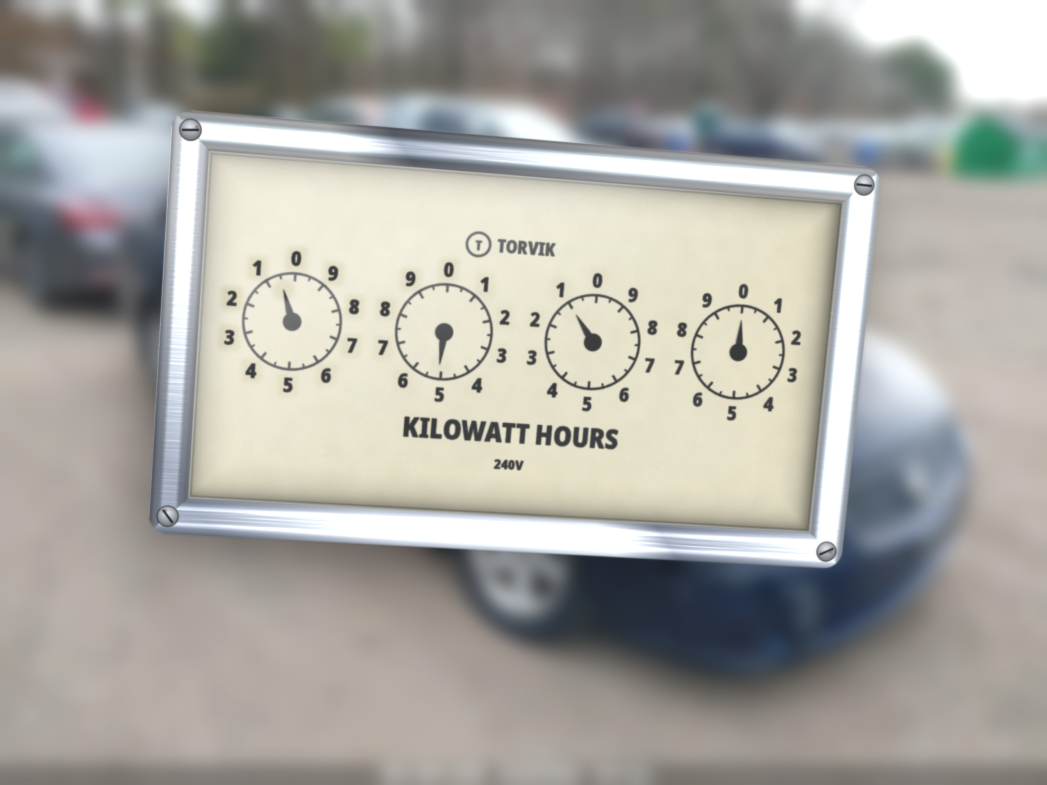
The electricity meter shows 510 kWh
